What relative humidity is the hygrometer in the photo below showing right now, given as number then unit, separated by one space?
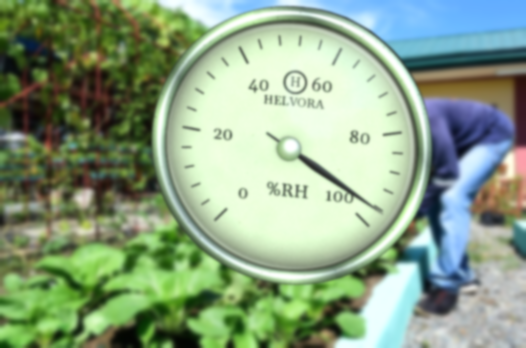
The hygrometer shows 96 %
